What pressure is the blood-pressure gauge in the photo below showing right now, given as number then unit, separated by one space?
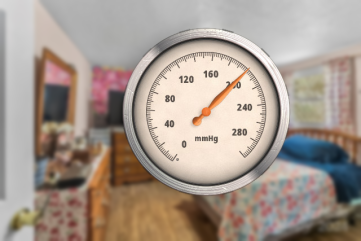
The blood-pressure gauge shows 200 mmHg
